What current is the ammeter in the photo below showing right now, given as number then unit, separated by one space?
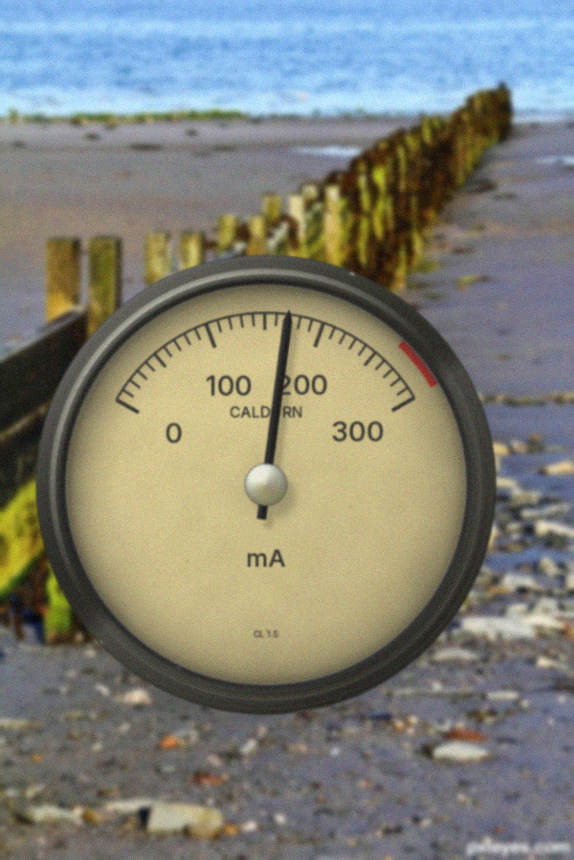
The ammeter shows 170 mA
